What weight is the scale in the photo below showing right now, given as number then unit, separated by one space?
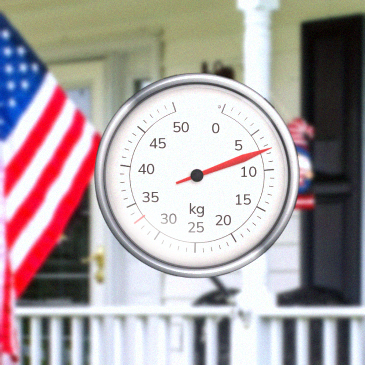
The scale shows 7.5 kg
